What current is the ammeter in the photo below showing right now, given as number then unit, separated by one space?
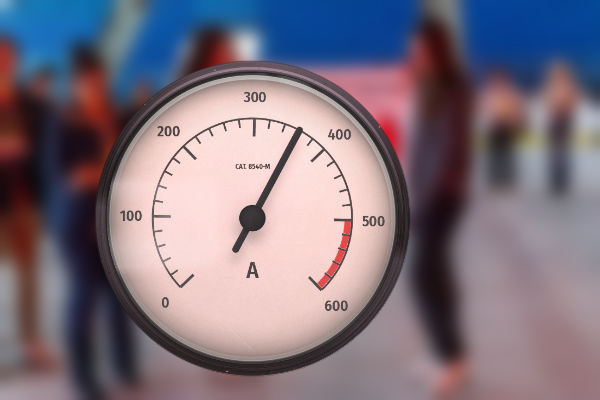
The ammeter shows 360 A
